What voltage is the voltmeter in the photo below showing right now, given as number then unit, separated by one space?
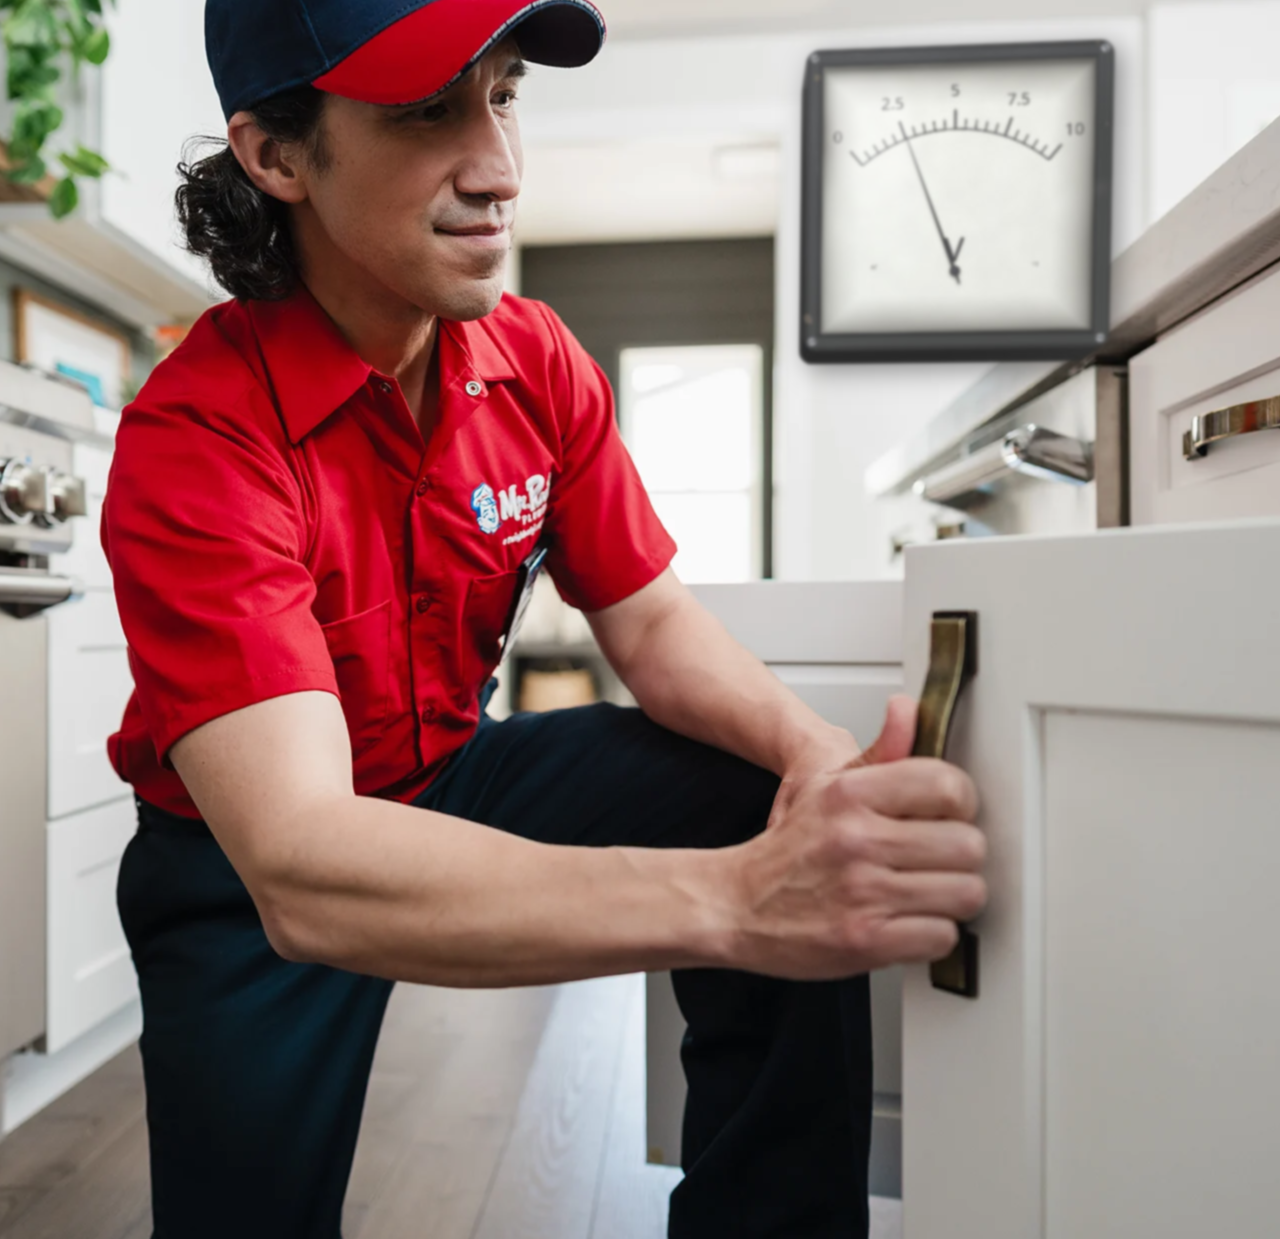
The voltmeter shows 2.5 V
